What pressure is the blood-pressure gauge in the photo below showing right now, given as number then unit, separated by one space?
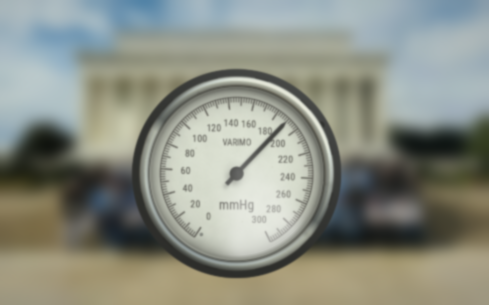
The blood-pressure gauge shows 190 mmHg
